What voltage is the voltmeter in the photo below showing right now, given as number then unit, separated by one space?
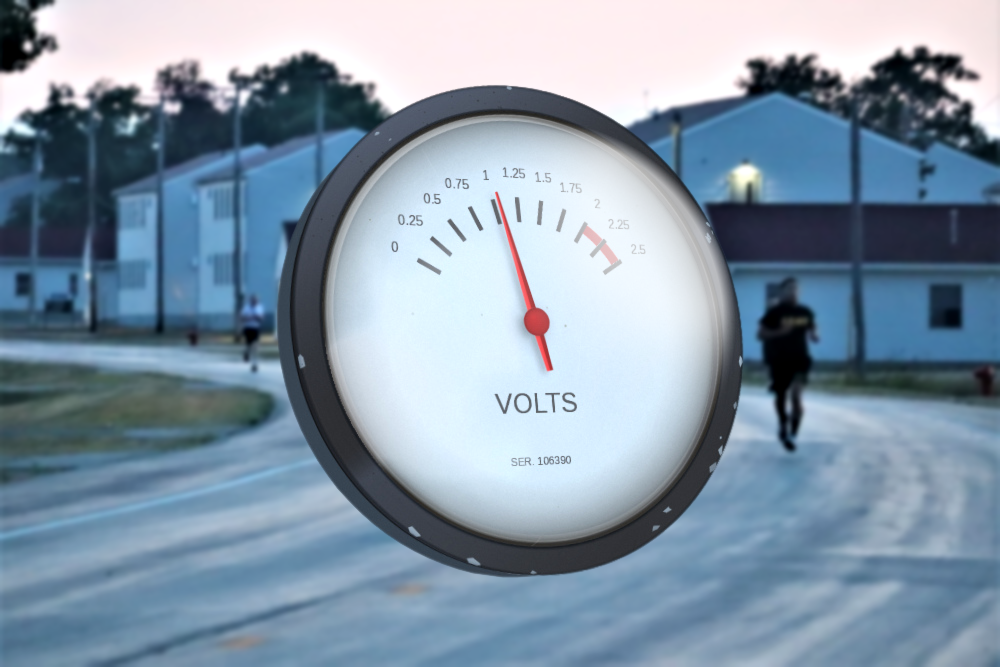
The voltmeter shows 1 V
